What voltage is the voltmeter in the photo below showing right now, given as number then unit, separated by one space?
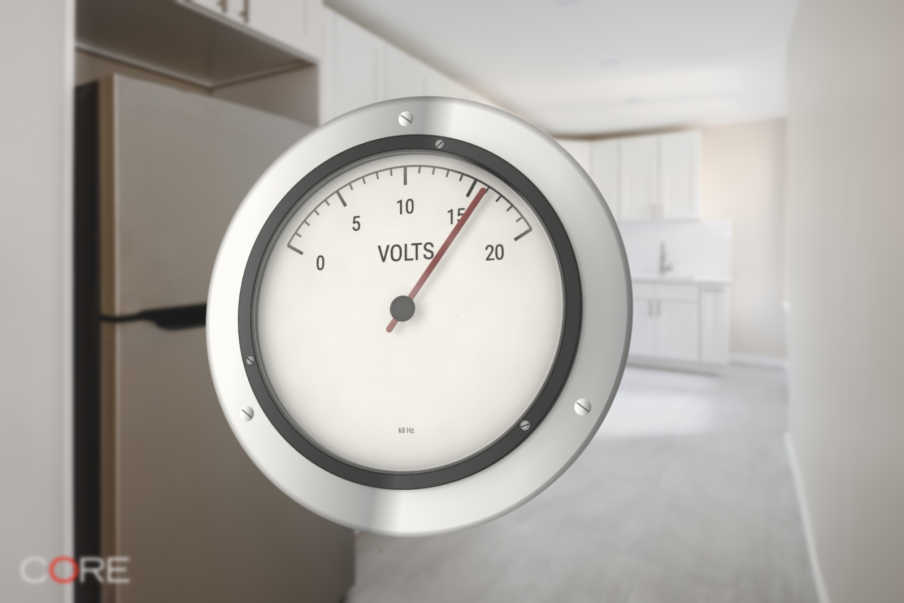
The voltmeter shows 16 V
